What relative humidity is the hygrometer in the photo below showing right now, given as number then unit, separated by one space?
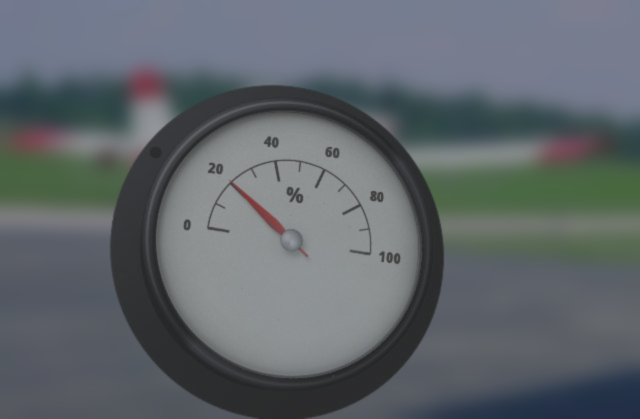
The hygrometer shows 20 %
